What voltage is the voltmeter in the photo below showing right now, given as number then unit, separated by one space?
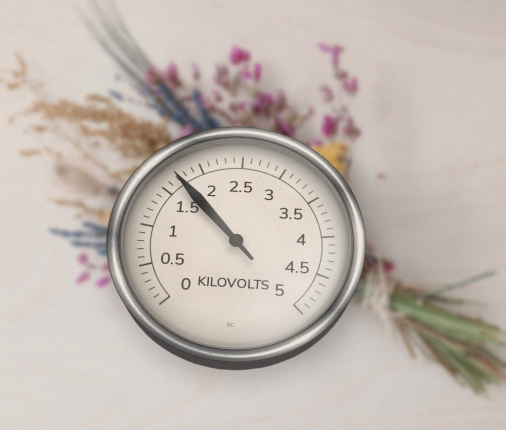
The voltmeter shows 1.7 kV
